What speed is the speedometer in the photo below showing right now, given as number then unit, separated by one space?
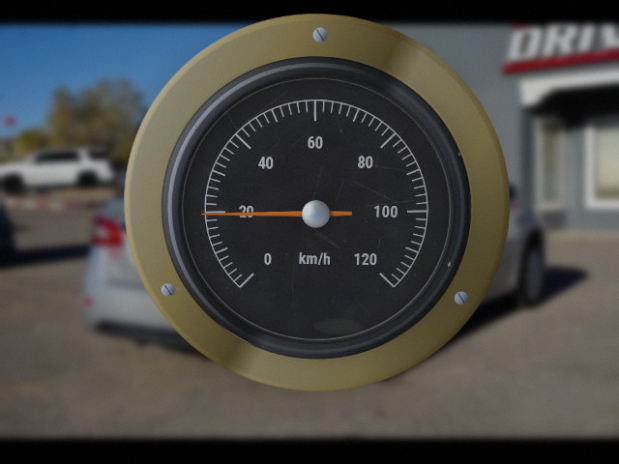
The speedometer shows 20 km/h
